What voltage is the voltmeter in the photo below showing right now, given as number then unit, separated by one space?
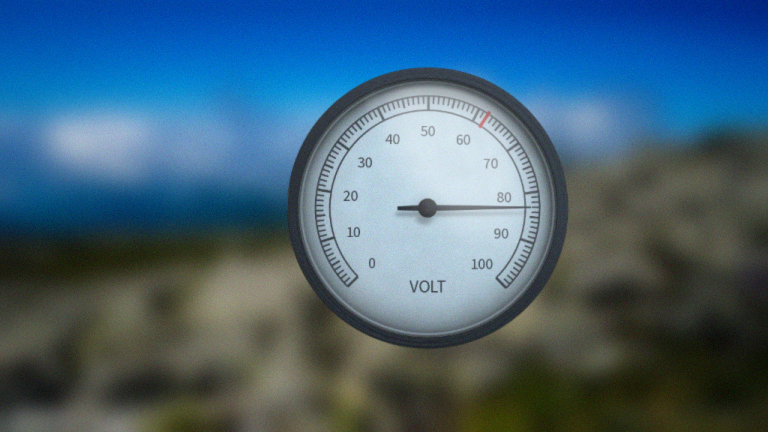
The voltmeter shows 83 V
